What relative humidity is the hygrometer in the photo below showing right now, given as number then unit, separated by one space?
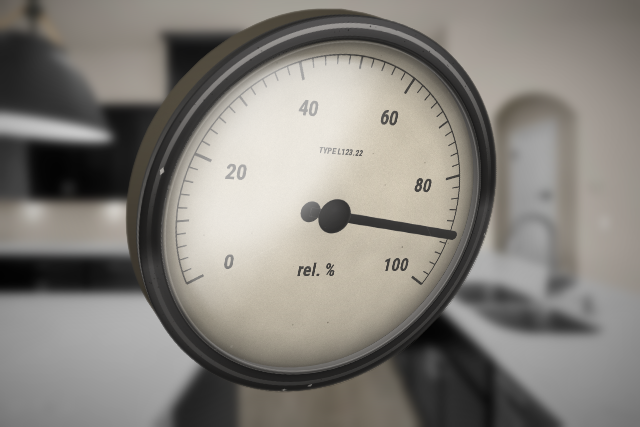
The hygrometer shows 90 %
